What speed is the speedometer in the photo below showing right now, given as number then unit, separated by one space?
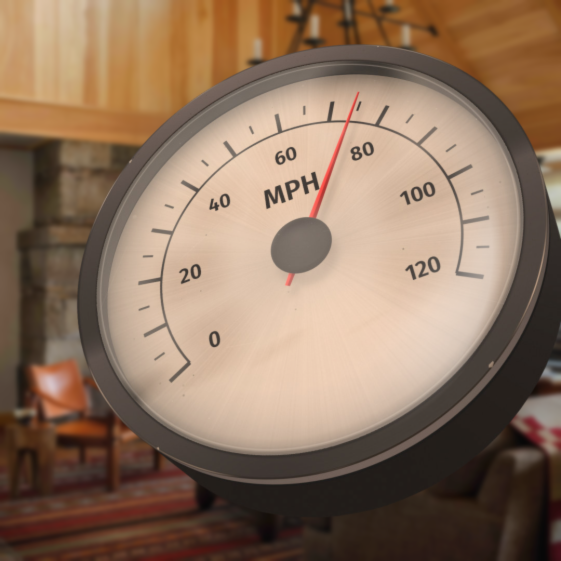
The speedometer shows 75 mph
